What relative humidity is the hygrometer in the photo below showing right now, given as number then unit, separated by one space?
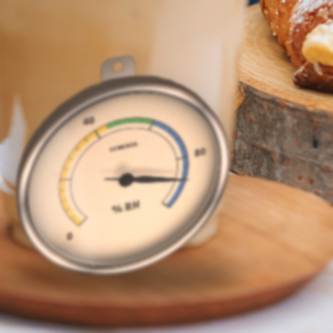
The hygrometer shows 88 %
